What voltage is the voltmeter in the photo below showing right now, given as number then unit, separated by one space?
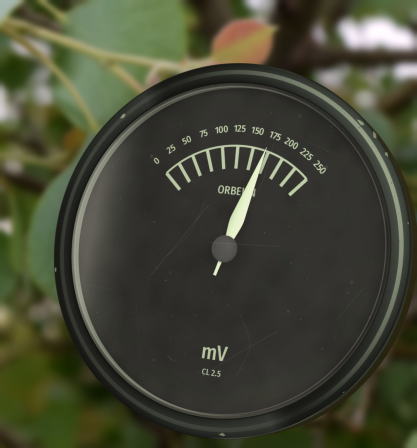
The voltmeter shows 175 mV
